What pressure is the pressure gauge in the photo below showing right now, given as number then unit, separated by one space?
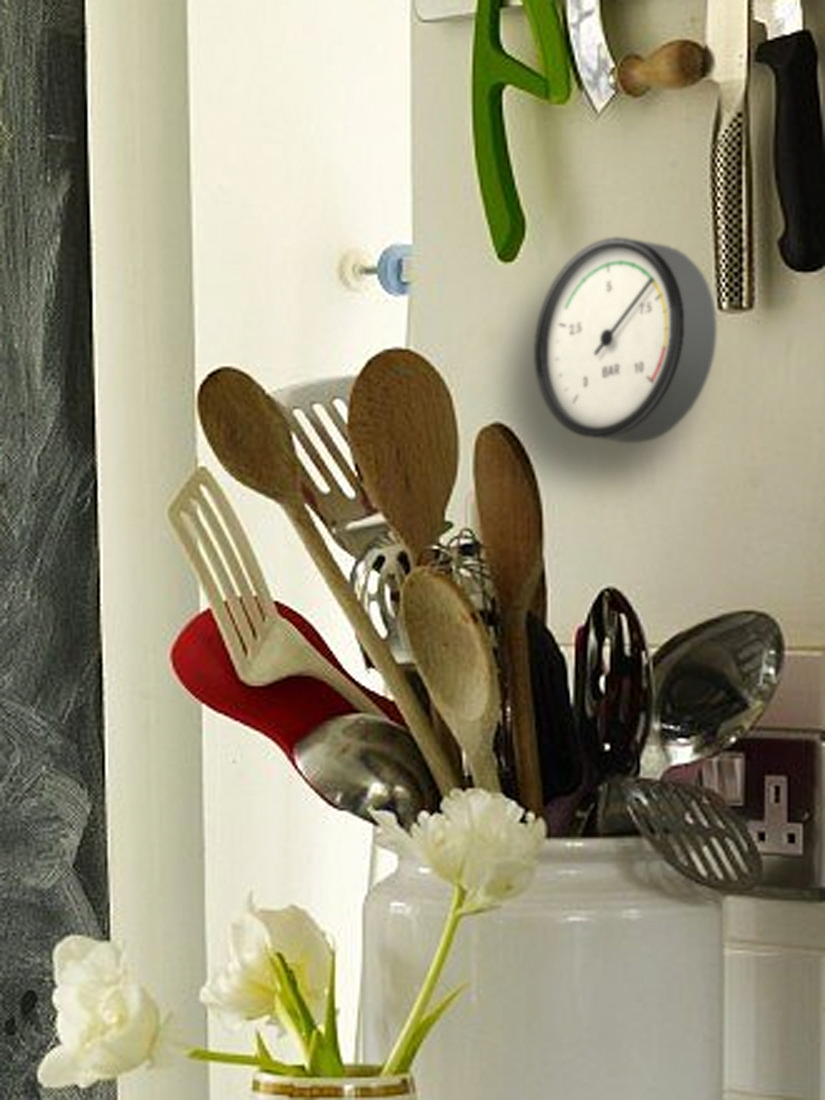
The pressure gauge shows 7 bar
